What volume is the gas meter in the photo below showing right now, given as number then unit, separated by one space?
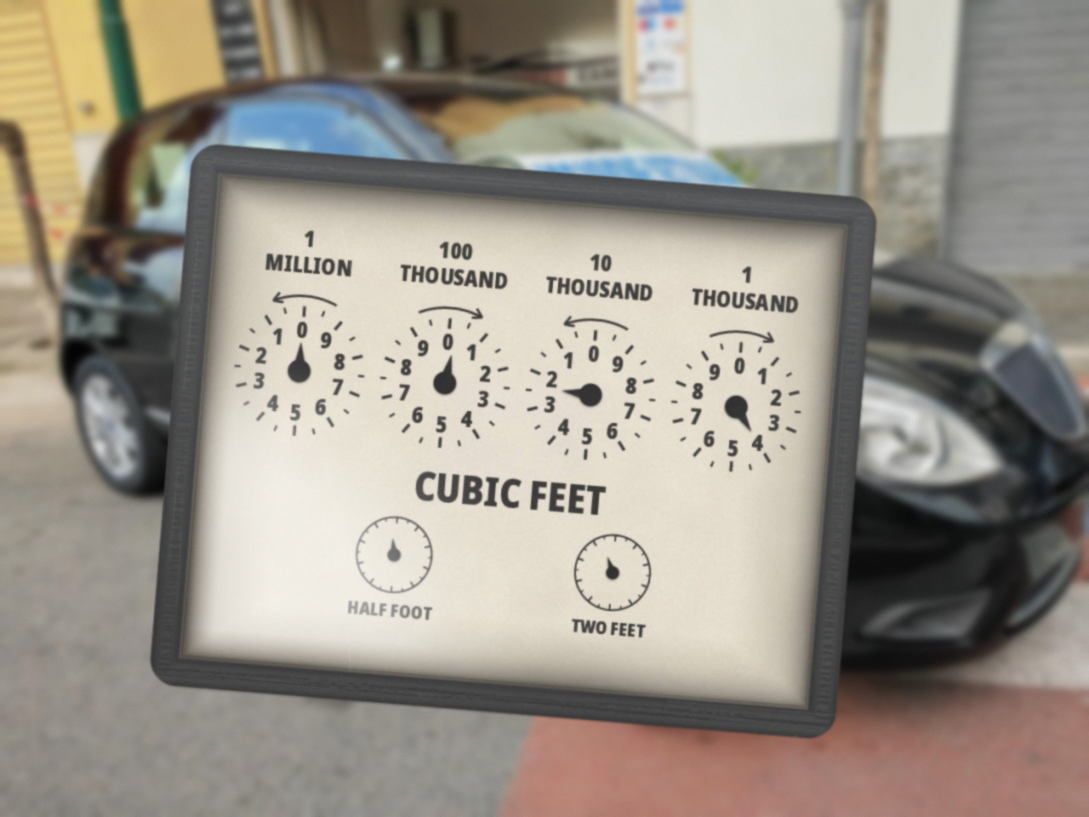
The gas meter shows 2400 ft³
